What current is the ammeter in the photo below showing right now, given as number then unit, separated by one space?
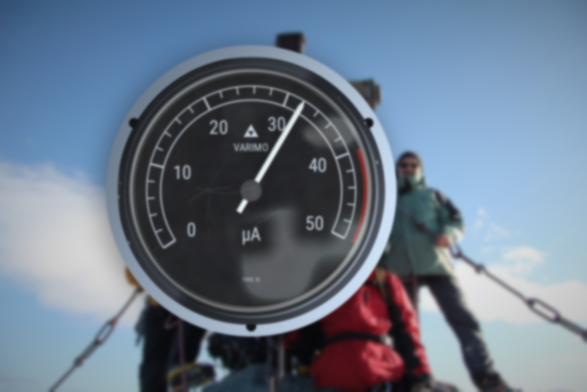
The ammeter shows 32 µA
